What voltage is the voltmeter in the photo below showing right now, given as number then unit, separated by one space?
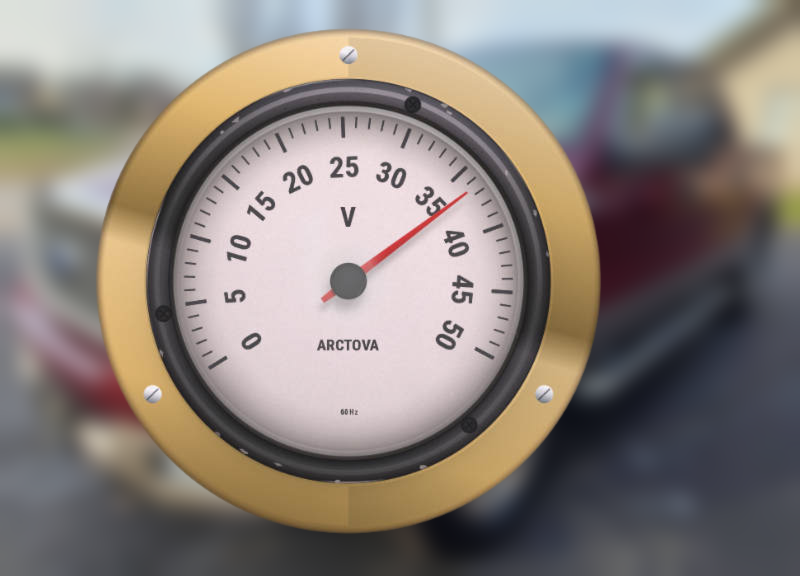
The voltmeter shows 36.5 V
